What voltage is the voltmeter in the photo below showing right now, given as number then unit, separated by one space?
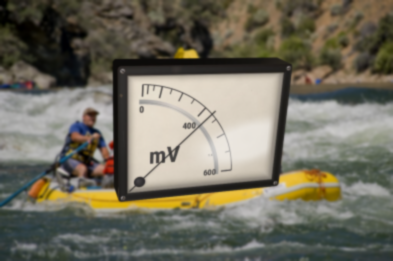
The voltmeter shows 425 mV
